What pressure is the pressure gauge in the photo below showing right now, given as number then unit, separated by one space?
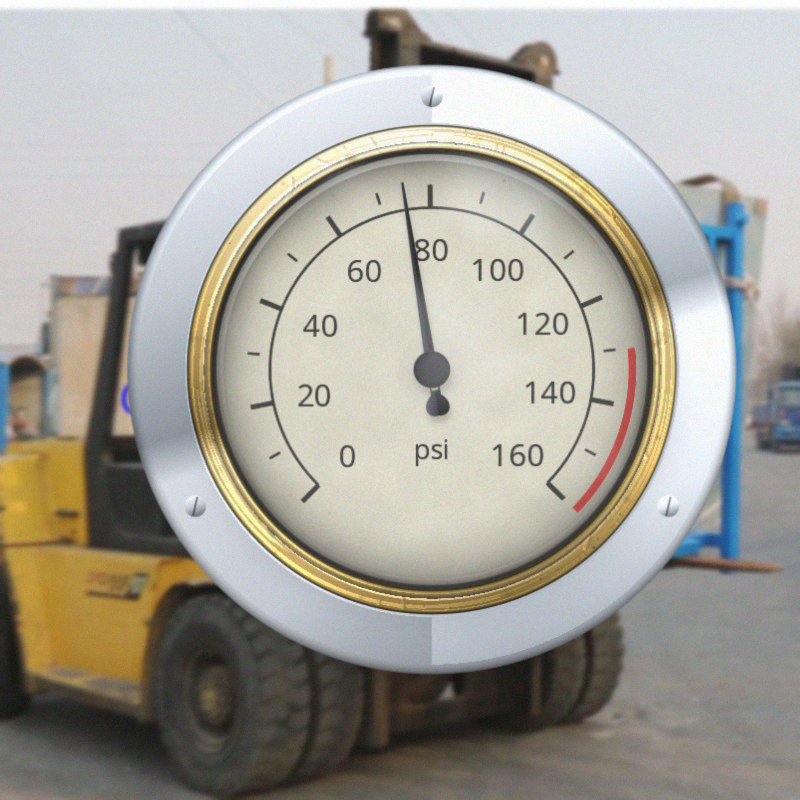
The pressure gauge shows 75 psi
